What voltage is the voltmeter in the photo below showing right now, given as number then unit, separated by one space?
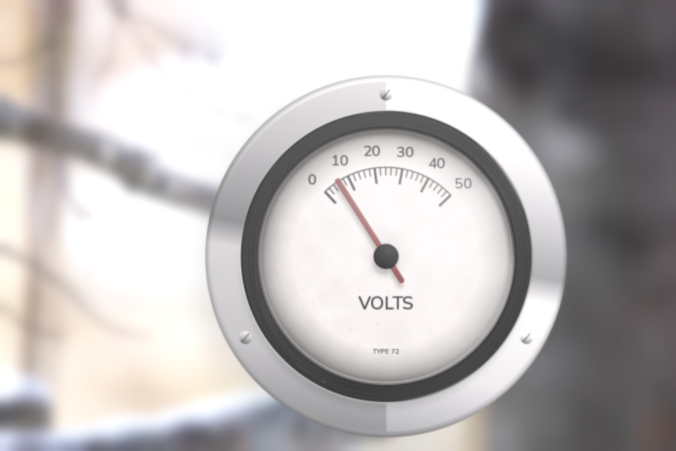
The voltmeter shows 6 V
